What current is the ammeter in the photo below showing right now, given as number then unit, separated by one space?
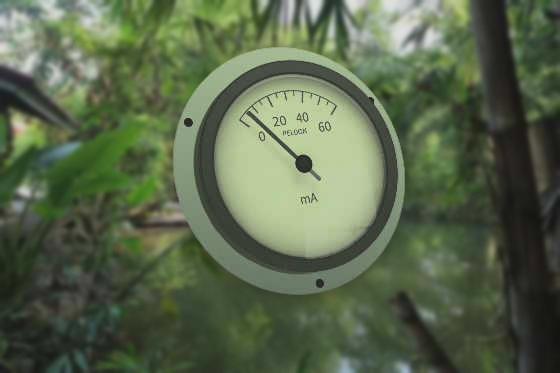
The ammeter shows 5 mA
